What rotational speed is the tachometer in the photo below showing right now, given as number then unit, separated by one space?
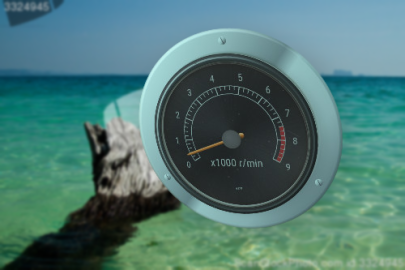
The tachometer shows 400 rpm
